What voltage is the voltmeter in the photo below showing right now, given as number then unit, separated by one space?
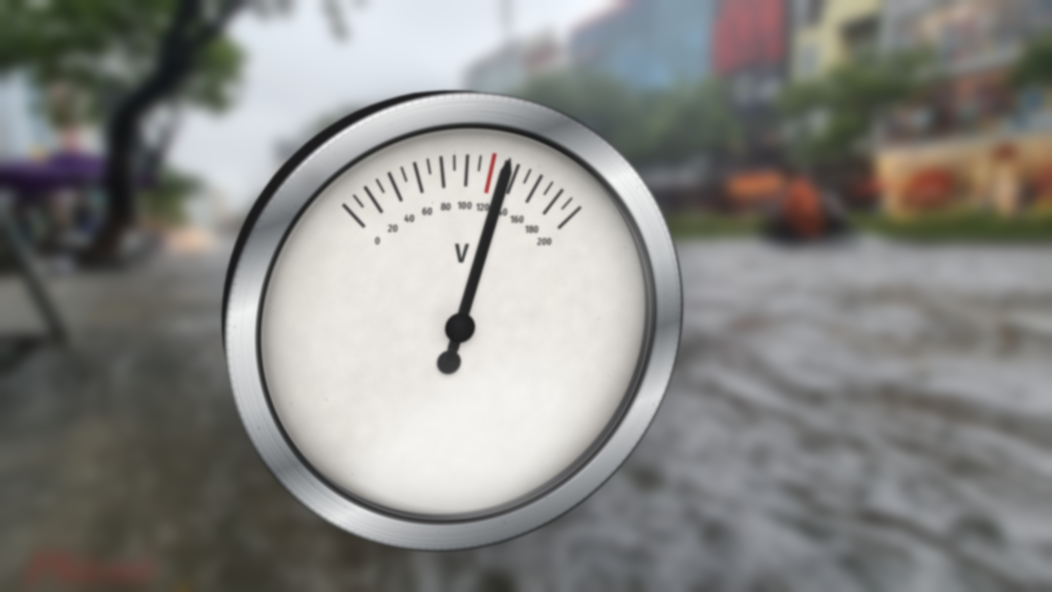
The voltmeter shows 130 V
